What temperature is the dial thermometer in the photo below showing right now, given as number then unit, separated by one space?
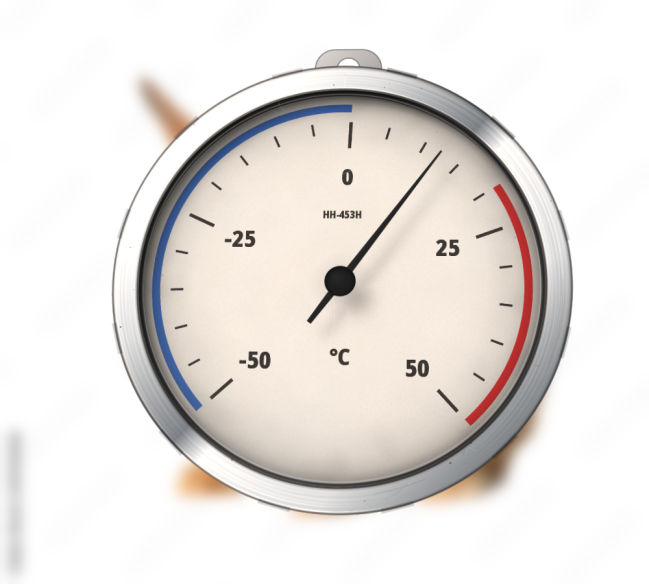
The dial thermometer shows 12.5 °C
